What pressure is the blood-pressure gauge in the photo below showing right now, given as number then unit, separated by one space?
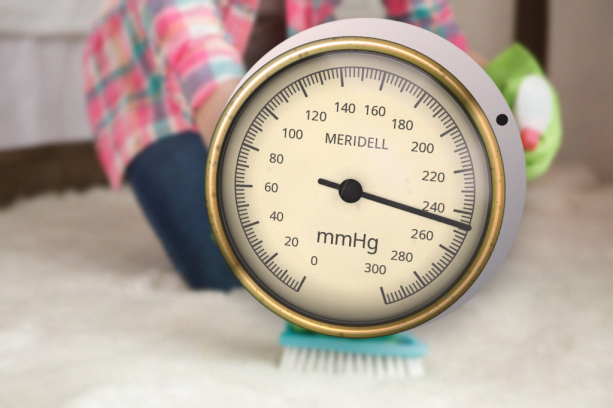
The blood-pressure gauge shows 246 mmHg
